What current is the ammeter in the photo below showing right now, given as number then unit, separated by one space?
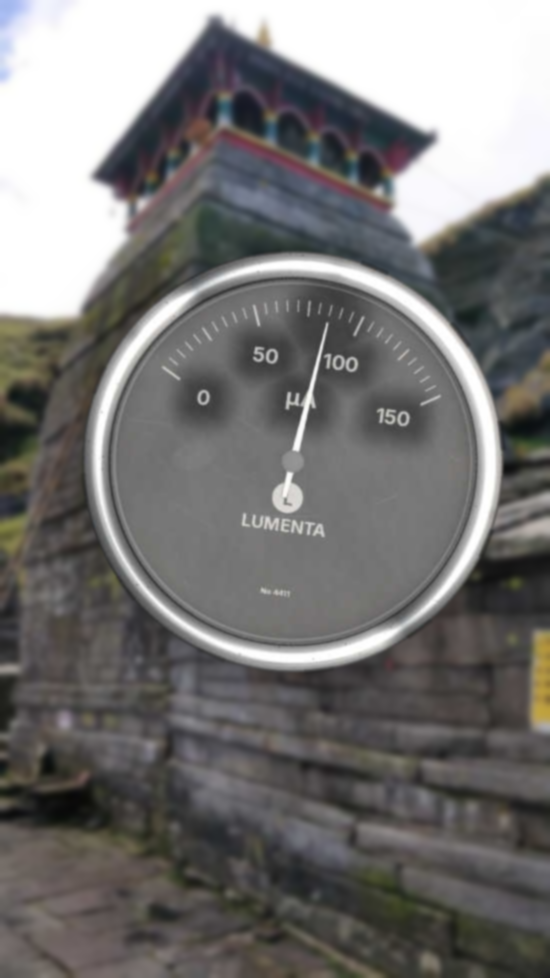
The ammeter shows 85 µA
